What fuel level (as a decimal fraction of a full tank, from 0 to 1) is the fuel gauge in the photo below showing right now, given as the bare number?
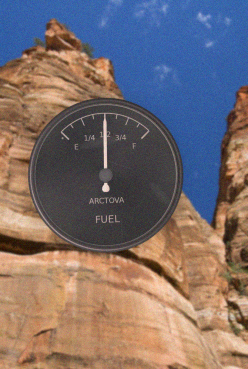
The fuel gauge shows 0.5
